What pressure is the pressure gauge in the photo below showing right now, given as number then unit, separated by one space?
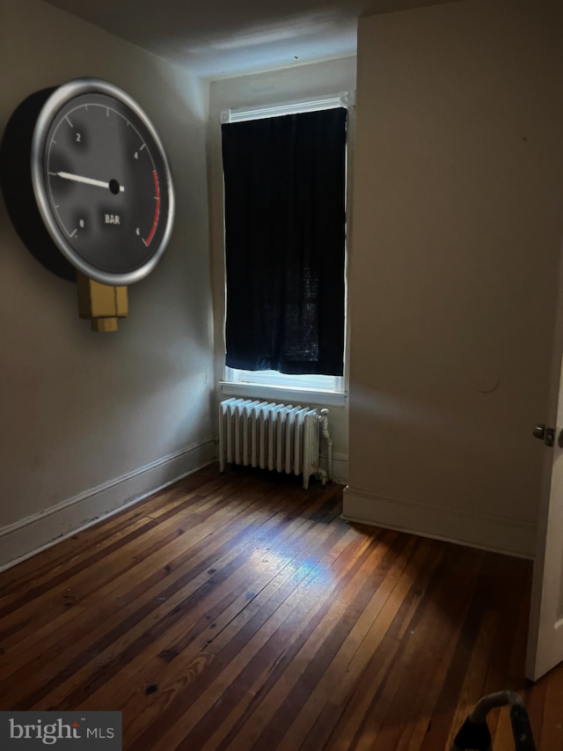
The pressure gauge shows 1 bar
